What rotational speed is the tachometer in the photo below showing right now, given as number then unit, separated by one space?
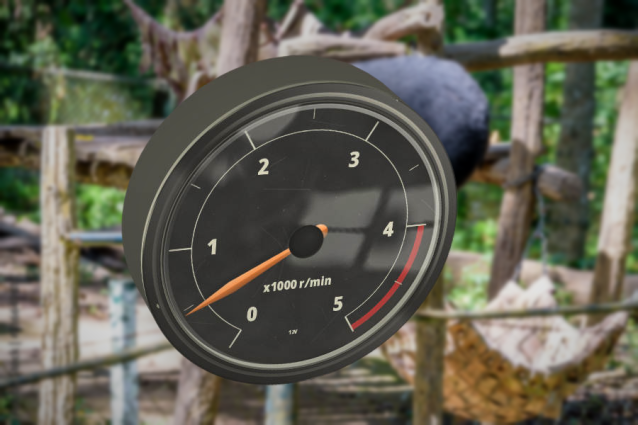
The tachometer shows 500 rpm
